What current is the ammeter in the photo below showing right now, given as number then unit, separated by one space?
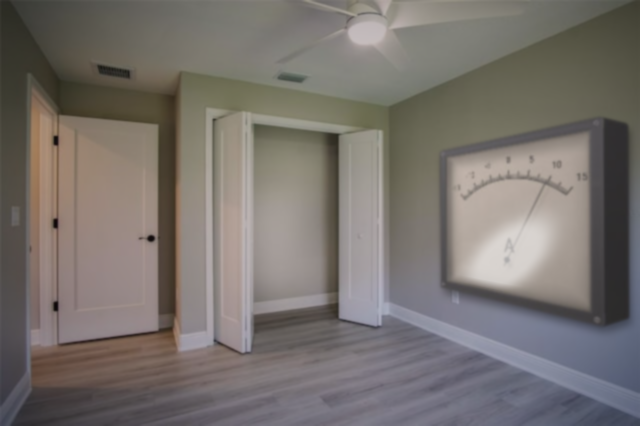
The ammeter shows 10 A
